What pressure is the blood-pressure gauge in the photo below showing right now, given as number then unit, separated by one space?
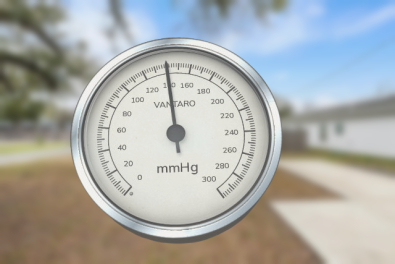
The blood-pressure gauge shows 140 mmHg
